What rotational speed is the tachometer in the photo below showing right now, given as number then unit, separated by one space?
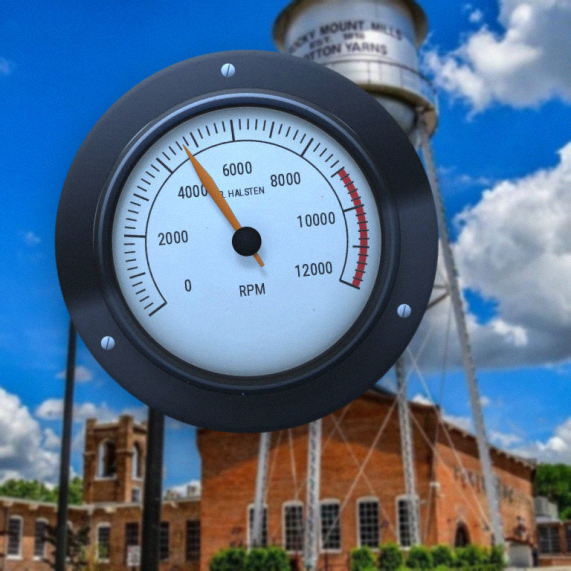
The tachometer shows 4700 rpm
